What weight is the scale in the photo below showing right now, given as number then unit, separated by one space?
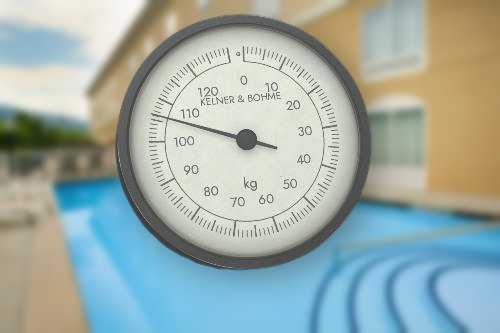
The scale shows 106 kg
